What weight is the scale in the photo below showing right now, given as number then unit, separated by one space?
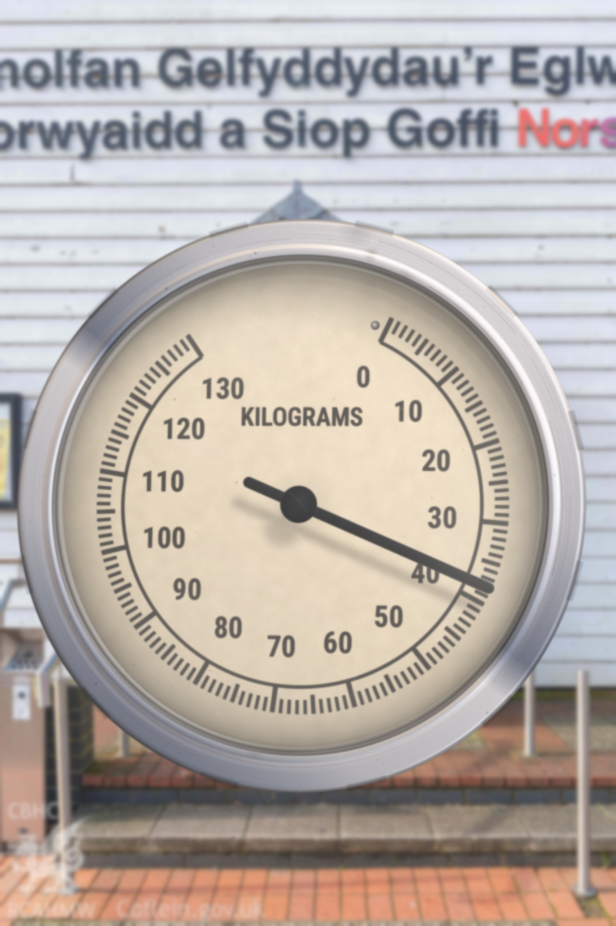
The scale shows 38 kg
